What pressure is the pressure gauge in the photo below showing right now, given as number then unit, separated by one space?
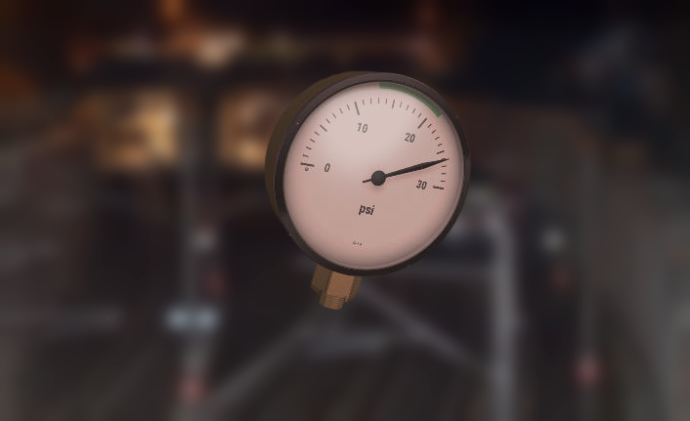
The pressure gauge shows 26 psi
